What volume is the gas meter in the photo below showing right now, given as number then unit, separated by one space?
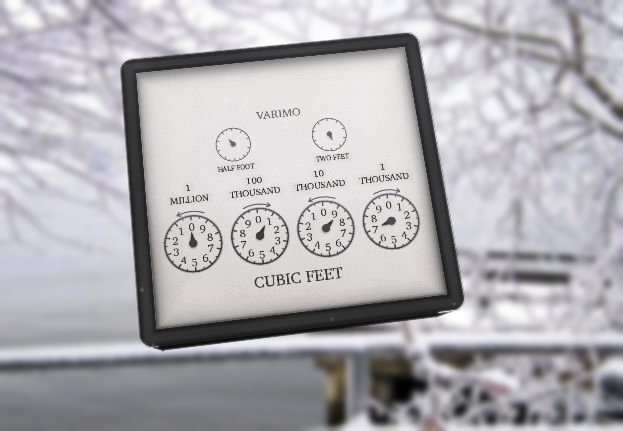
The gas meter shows 8700 ft³
